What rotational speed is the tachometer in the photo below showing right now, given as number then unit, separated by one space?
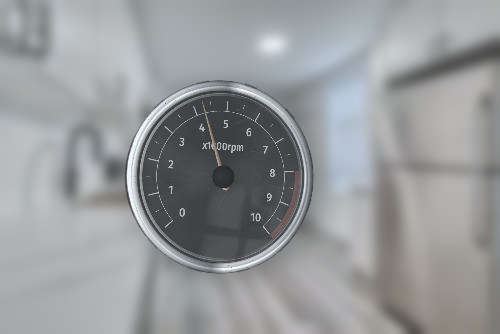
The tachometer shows 4250 rpm
